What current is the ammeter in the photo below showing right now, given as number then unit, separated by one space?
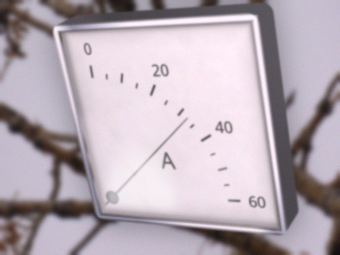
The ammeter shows 32.5 A
